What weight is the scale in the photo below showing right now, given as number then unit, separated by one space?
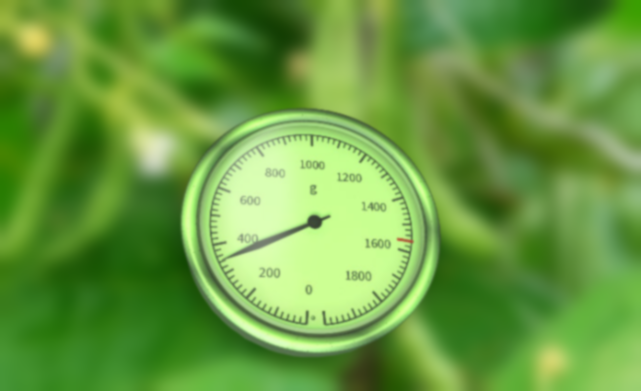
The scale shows 340 g
